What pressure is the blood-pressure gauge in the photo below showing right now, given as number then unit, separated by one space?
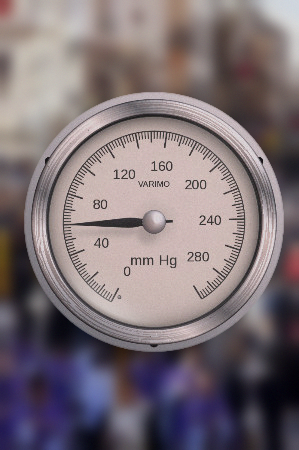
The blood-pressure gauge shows 60 mmHg
